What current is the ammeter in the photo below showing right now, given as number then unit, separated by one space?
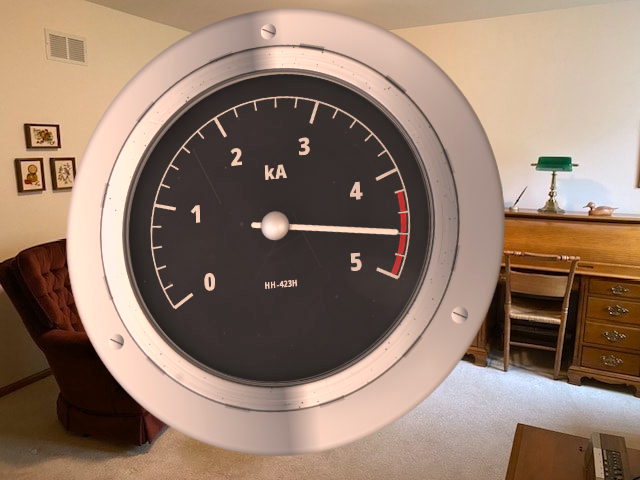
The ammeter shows 4.6 kA
